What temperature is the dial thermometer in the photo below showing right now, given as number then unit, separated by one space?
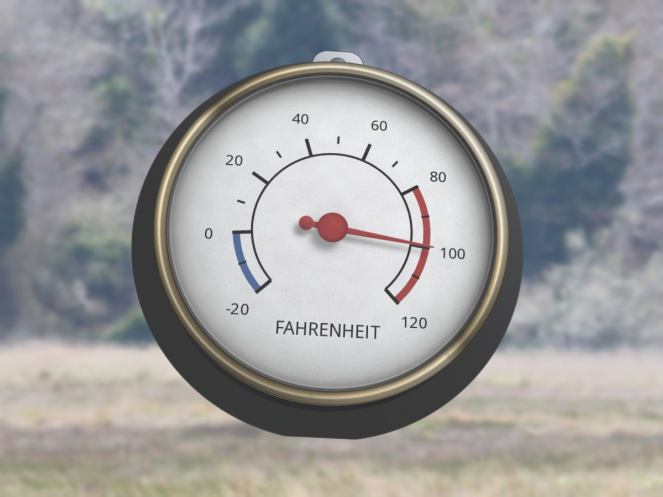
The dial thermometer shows 100 °F
